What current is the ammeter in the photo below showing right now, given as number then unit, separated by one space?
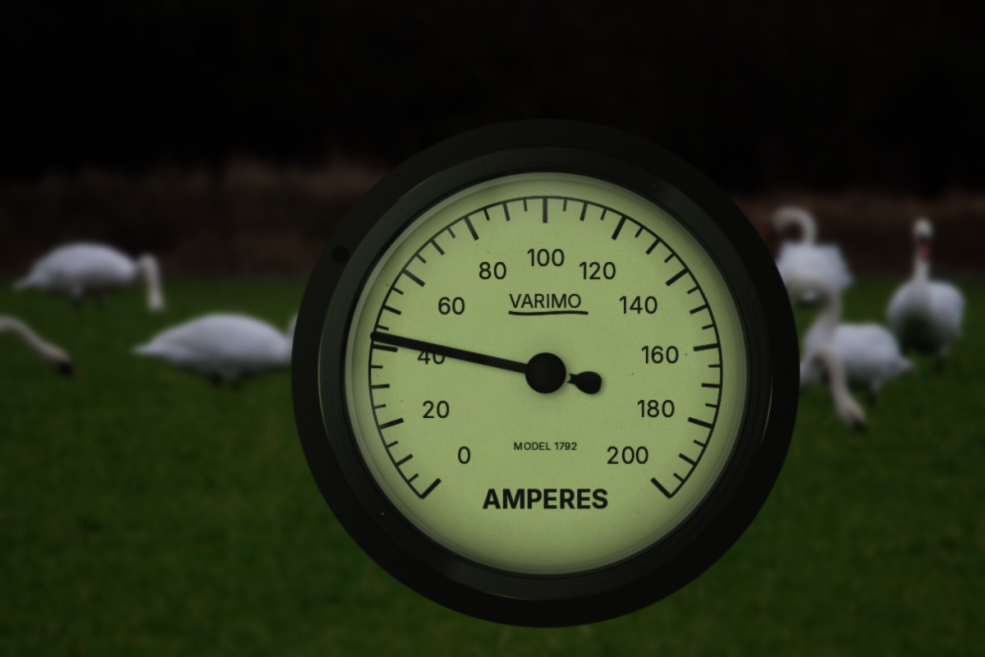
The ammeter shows 42.5 A
